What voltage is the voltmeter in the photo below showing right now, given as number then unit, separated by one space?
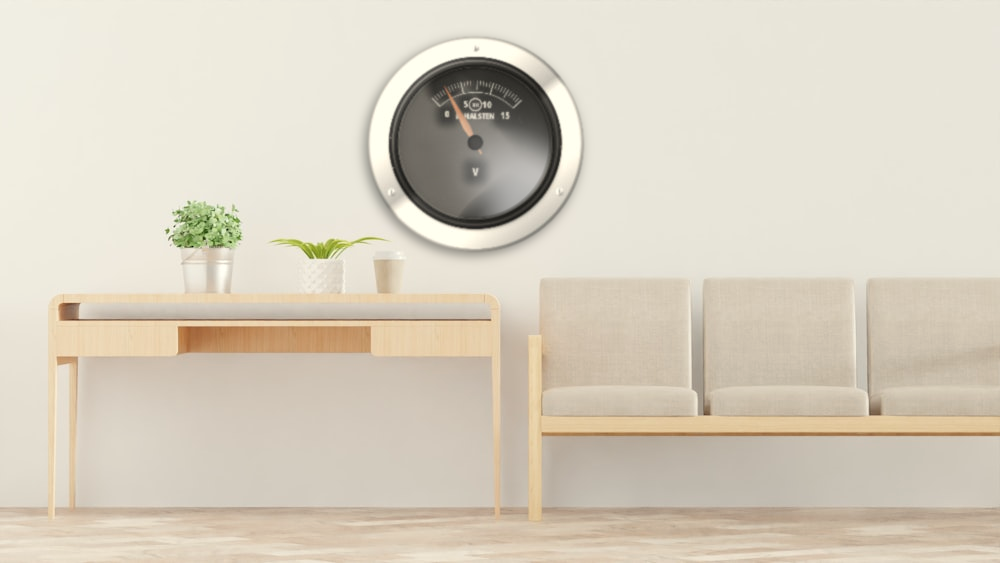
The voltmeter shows 2.5 V
